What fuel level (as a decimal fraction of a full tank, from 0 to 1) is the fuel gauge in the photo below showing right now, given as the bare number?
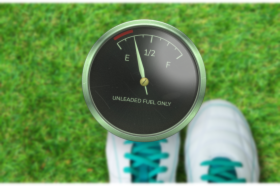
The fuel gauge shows 0.25
